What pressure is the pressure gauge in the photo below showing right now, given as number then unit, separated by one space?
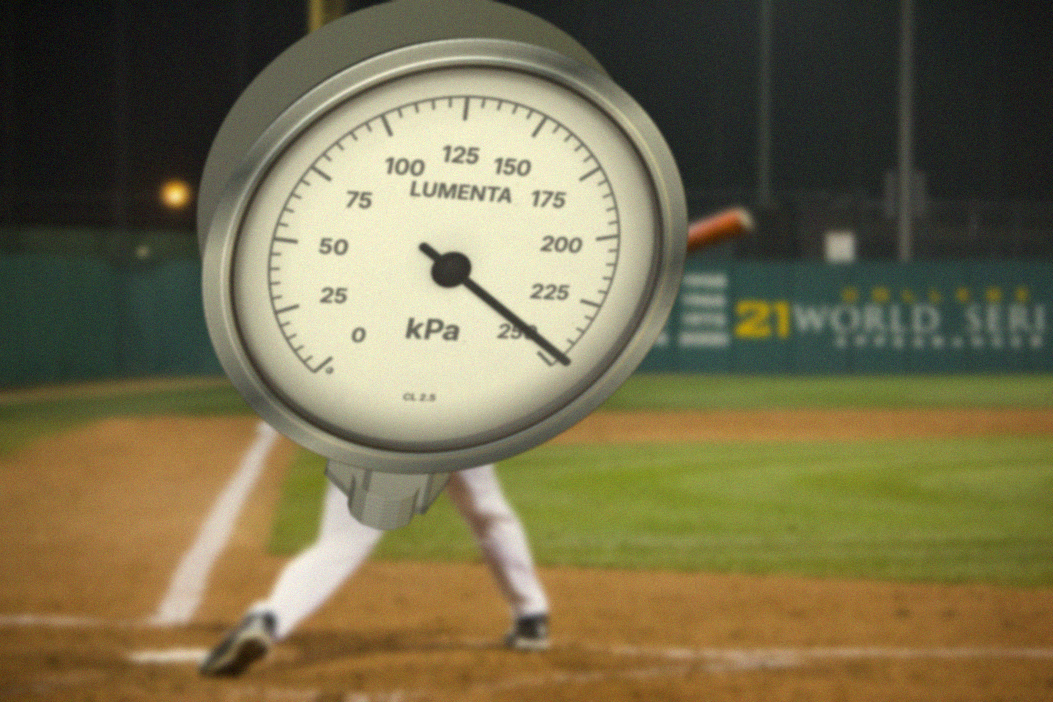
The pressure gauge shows 245 kPa
